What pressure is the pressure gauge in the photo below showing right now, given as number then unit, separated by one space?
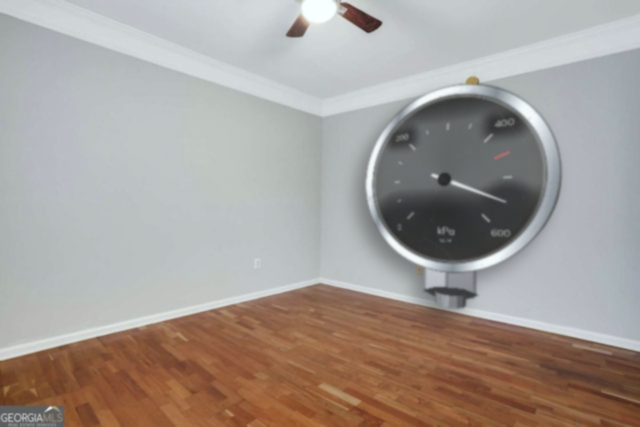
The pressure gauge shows 550 kPa
